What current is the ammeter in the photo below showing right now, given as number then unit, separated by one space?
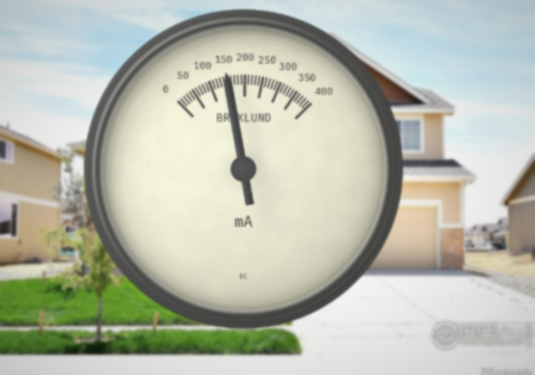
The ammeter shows 150 mA
